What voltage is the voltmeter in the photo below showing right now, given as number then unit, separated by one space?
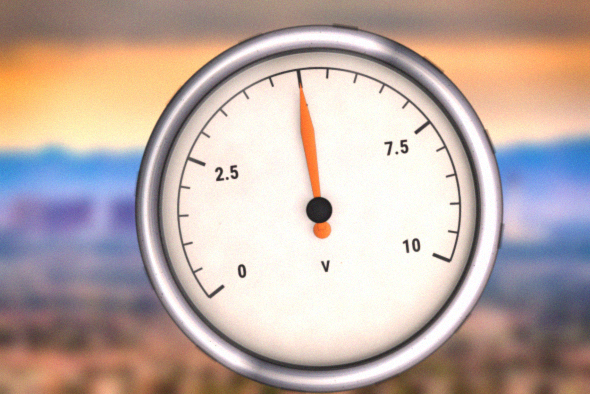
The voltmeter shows 5 V
